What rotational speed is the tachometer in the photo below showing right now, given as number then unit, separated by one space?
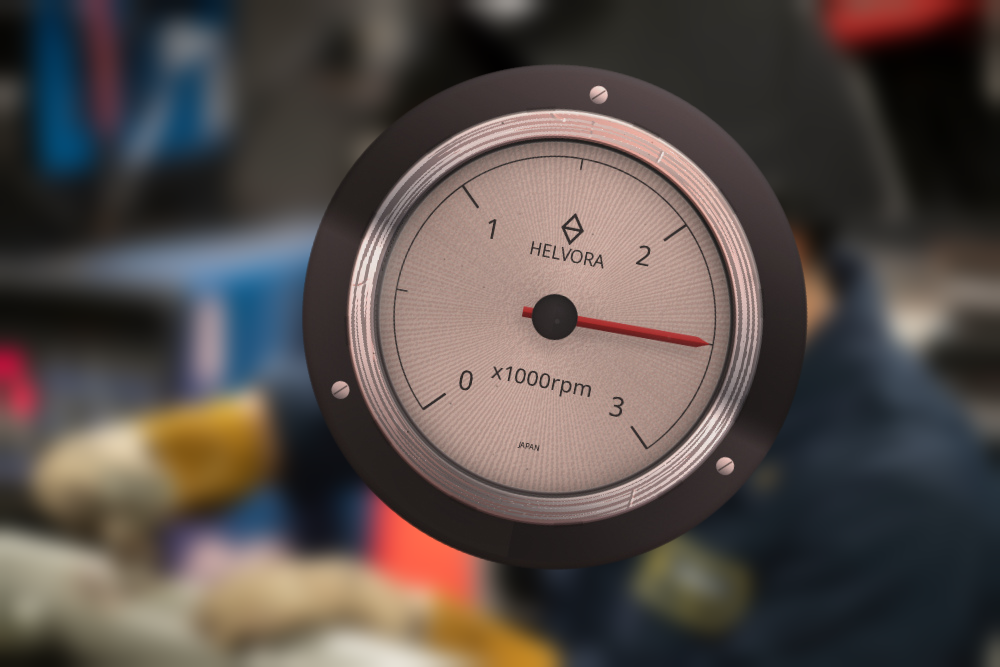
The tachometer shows 2500 rpm
